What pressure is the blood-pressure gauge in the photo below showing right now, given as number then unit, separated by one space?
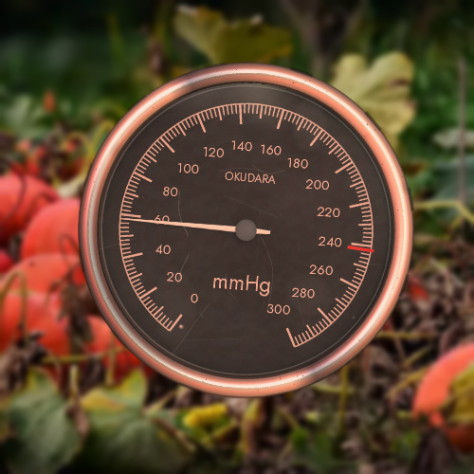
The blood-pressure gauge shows 58 mmHg
